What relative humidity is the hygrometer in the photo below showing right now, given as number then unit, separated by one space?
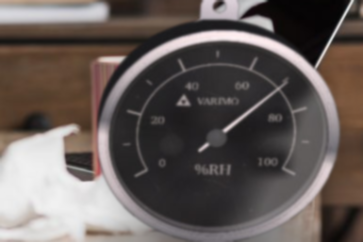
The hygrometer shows 70 %
